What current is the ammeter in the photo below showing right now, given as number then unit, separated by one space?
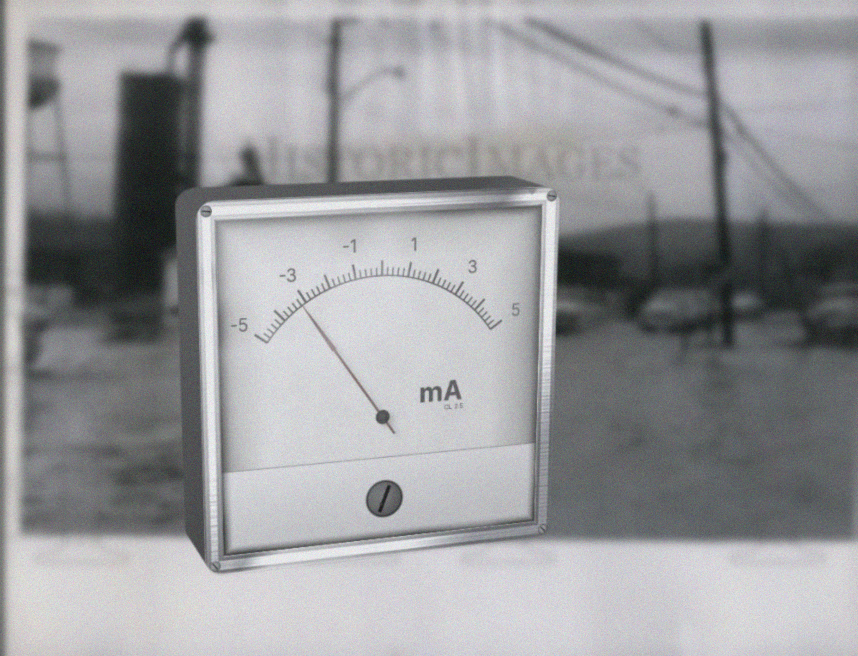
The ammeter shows -3.2 mA
